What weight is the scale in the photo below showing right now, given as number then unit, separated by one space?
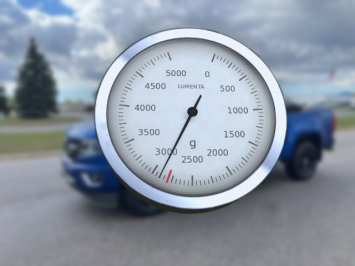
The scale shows 2900 g
